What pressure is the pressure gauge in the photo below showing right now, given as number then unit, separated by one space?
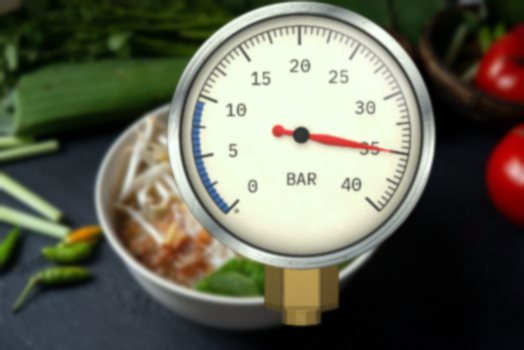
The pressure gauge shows 35 bar
